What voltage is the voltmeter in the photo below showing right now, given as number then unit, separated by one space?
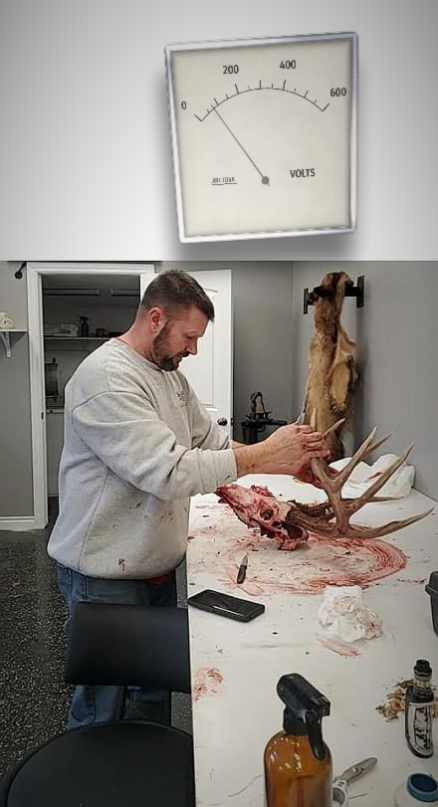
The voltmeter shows 75 V
